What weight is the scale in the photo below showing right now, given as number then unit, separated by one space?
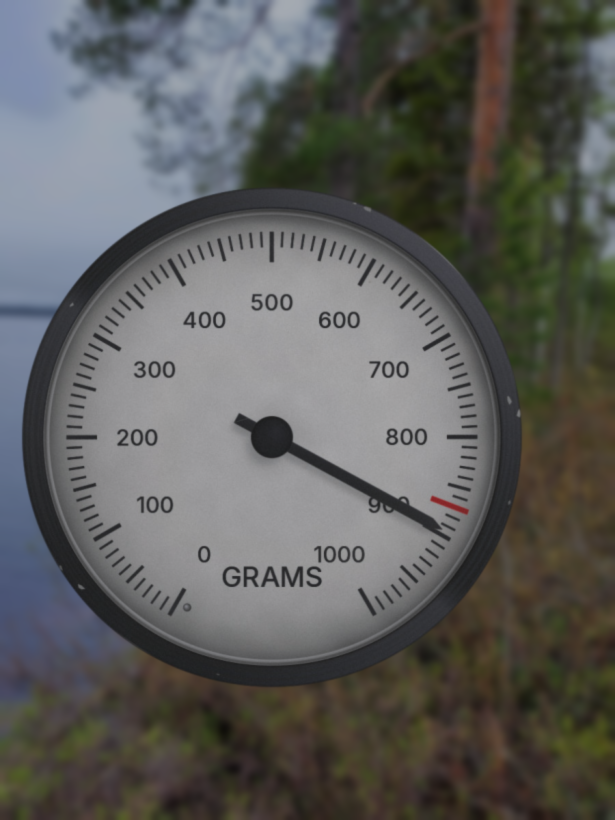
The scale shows 895 g
